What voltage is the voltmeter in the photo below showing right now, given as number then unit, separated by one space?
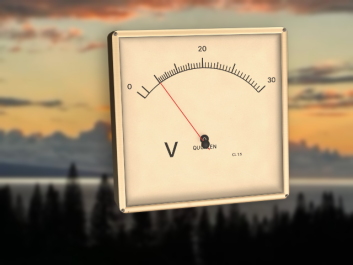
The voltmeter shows 10 V
